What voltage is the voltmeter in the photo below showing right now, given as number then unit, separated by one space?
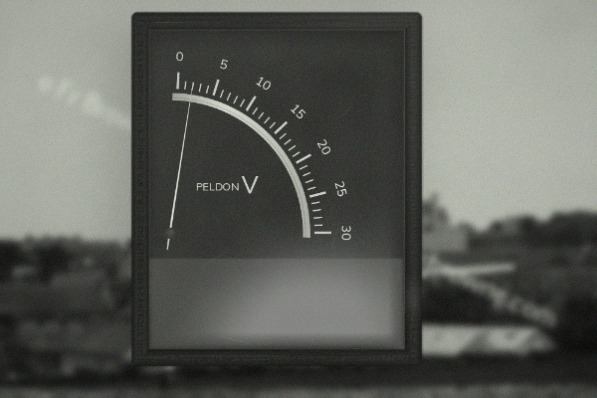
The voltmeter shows 2 V
